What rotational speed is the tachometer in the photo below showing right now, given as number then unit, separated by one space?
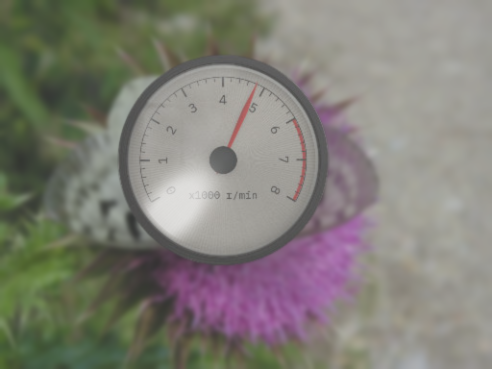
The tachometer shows 4800 rpm
